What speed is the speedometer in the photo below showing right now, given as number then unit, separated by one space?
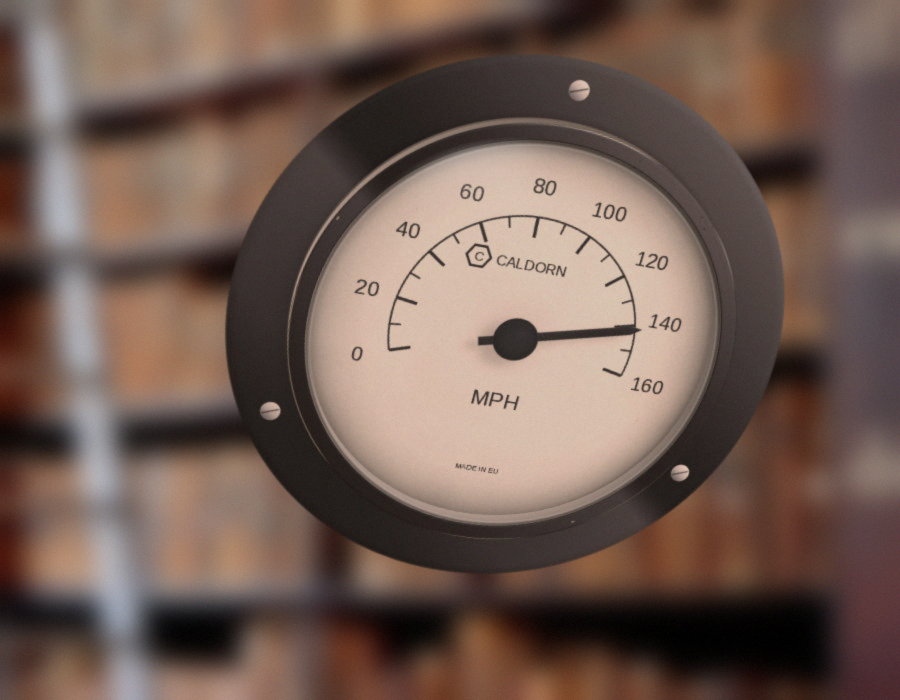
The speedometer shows 140 mph
